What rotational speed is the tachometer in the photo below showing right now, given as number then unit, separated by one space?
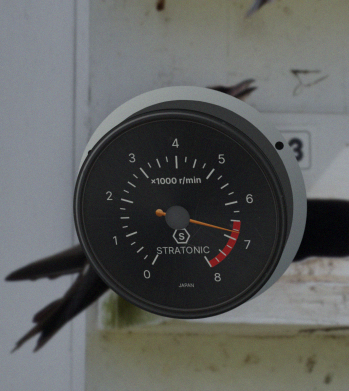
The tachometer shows 6750 rpm
